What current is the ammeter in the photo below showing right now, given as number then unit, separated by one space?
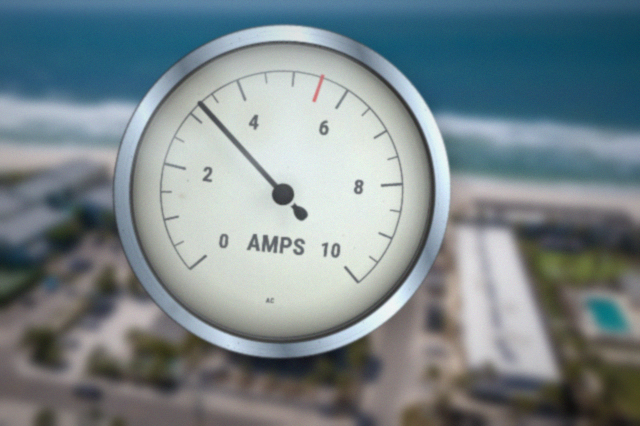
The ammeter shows 3.25 A
